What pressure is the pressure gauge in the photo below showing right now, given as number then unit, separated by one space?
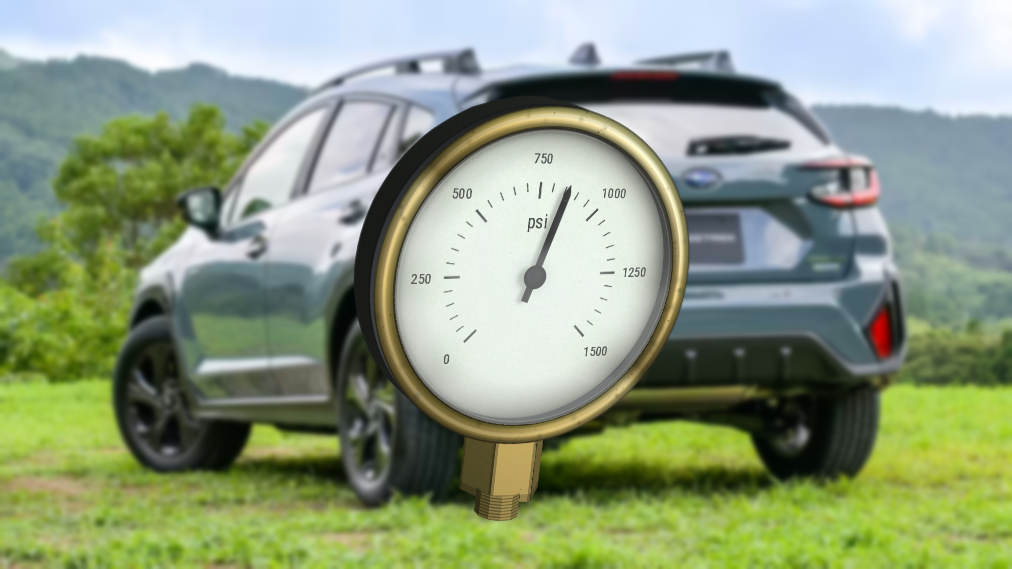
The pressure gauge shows 850 psi
